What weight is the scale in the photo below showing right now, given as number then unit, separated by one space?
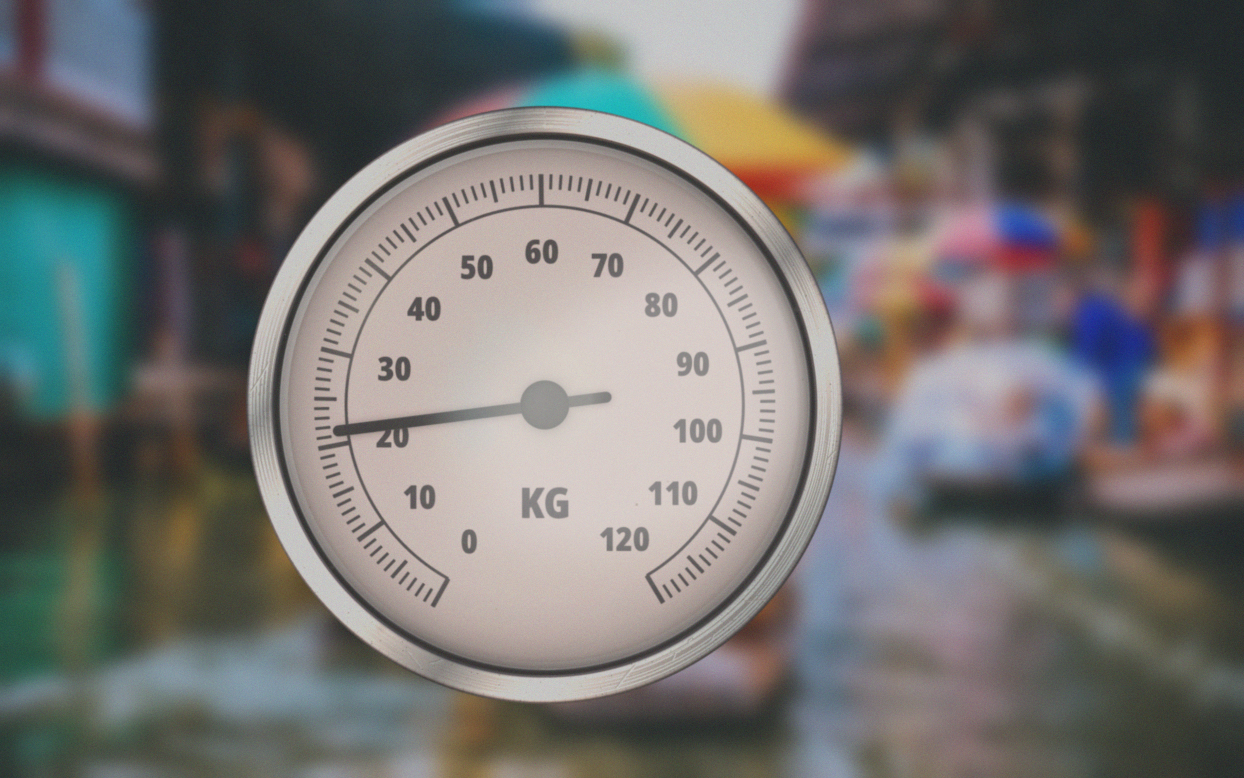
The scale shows 21.5 kg
